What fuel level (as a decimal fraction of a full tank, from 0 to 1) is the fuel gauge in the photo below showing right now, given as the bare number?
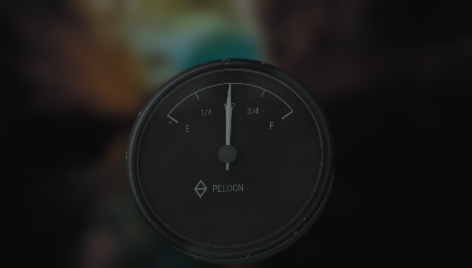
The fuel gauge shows 0.5
